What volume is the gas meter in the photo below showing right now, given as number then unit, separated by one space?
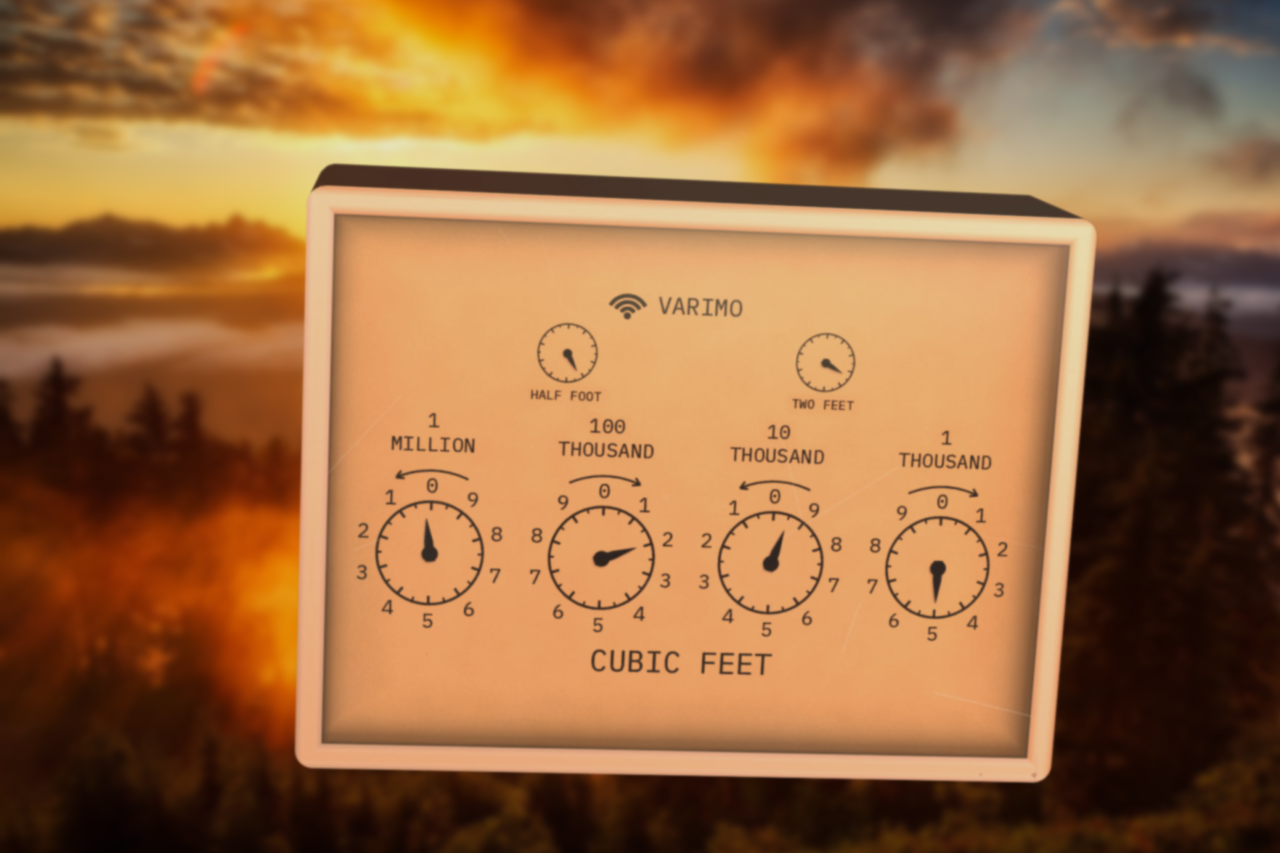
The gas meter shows 19500 ft³
